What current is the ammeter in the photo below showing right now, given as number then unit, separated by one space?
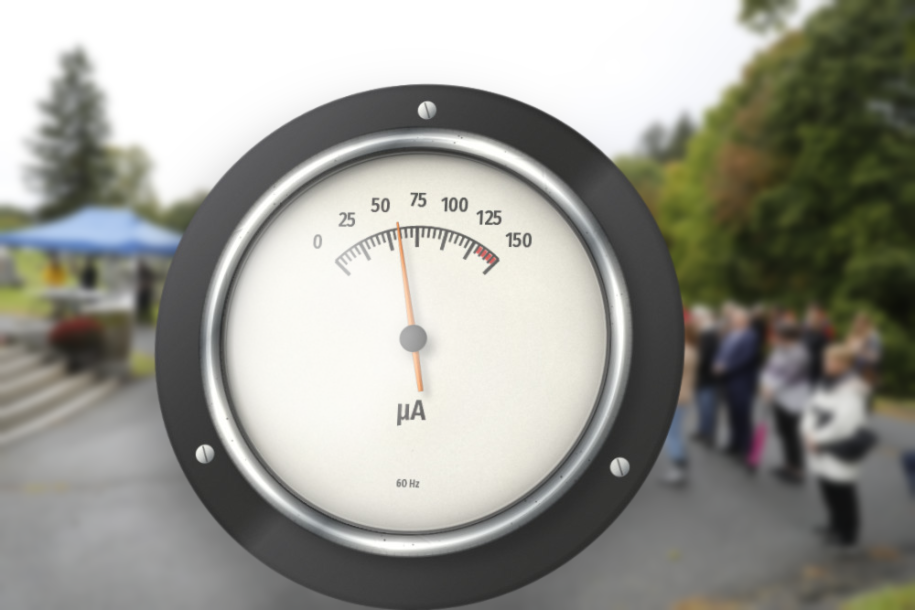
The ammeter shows 60 µA
